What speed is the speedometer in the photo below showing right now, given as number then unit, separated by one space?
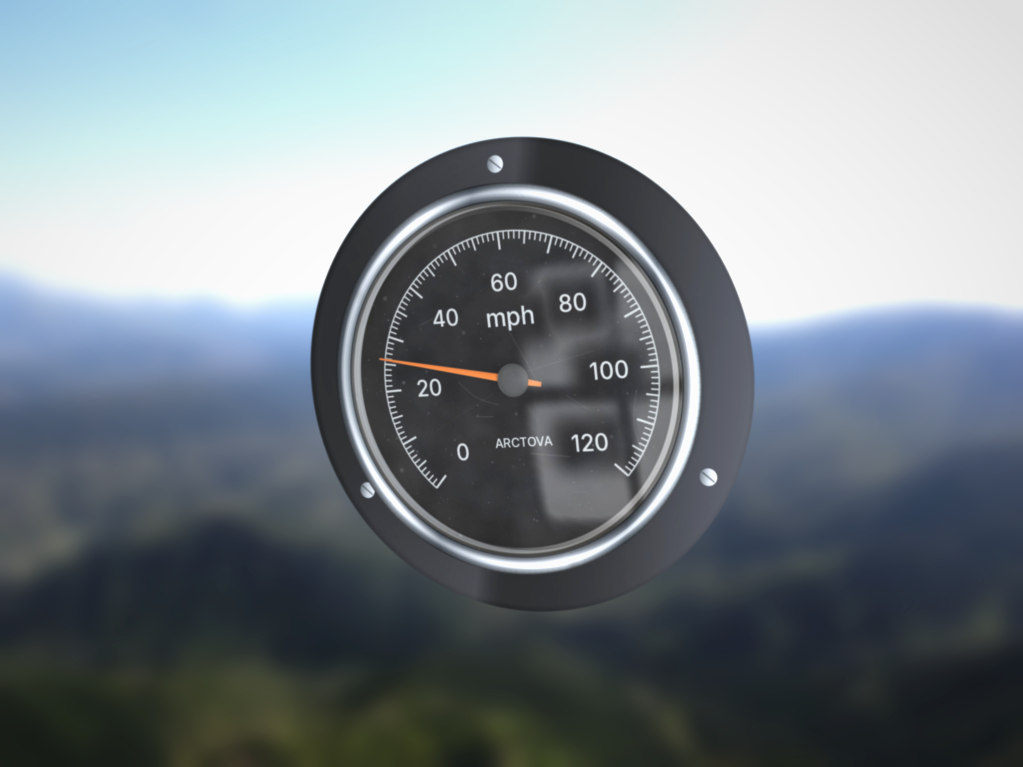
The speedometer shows 26 mph
